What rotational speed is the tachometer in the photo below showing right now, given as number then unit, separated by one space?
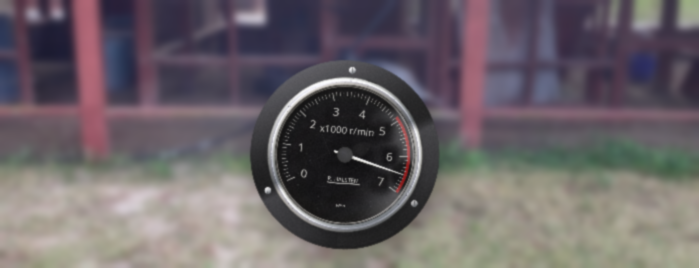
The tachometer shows 6500 rpm
